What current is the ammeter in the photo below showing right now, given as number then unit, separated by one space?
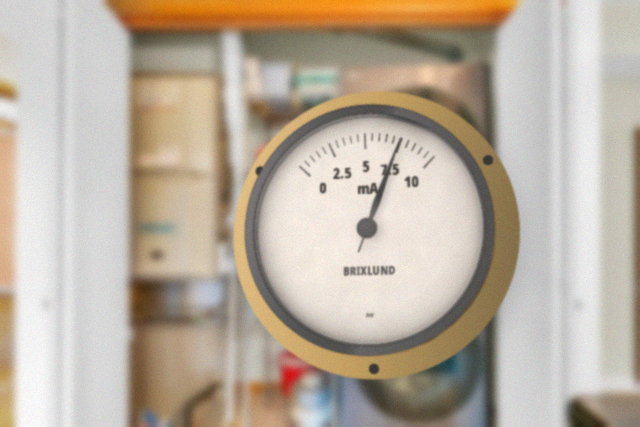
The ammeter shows 7.5 mA
